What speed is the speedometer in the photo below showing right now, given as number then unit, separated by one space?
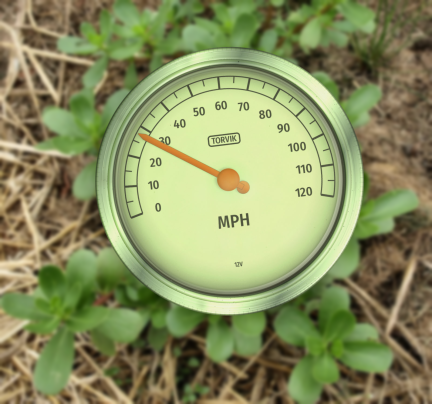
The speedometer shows 27.5 mph
